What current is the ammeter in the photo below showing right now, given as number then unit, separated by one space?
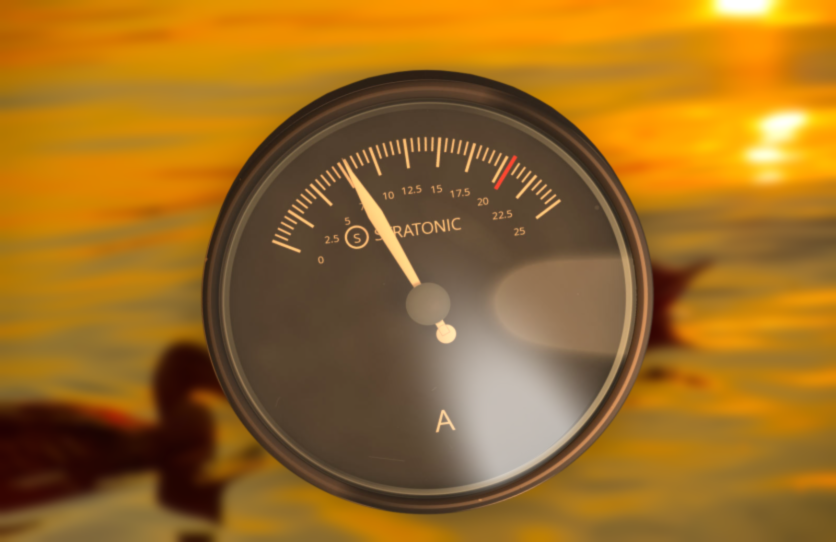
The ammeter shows 8 A
